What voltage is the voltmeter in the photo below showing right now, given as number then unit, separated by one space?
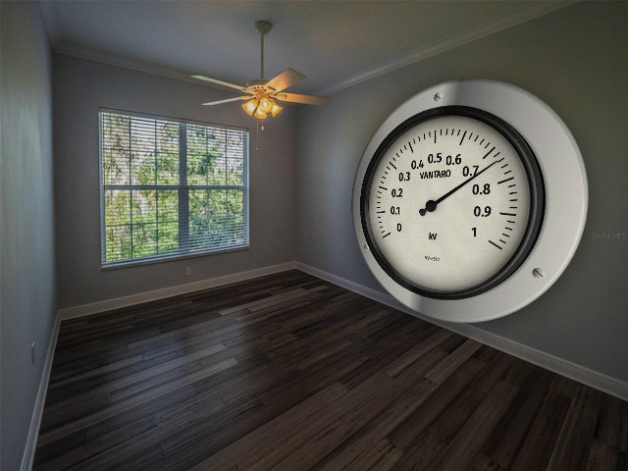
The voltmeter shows 0.74 kV
